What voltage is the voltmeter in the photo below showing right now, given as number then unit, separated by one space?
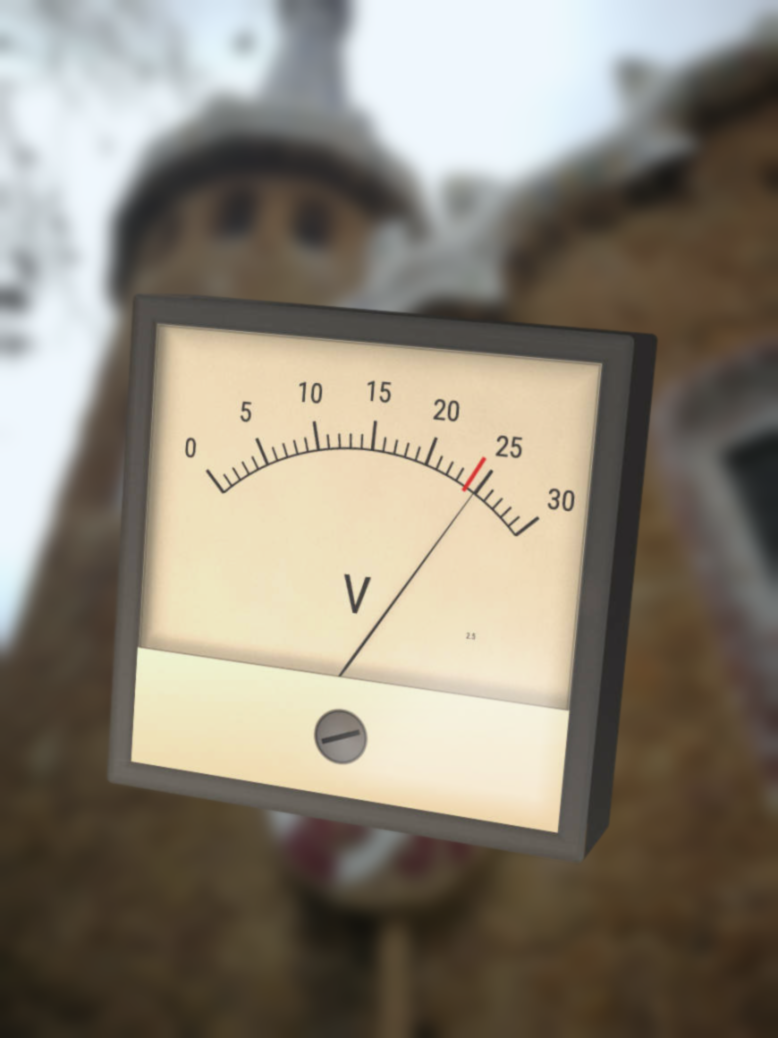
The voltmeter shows 25 V
